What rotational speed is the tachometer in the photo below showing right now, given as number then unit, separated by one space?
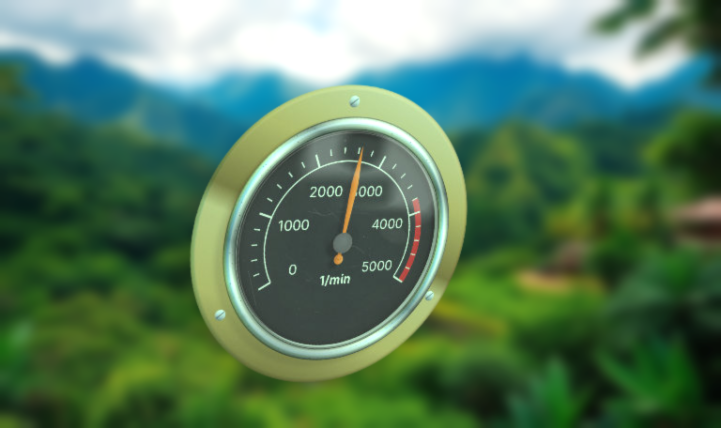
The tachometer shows 2600 rpm
